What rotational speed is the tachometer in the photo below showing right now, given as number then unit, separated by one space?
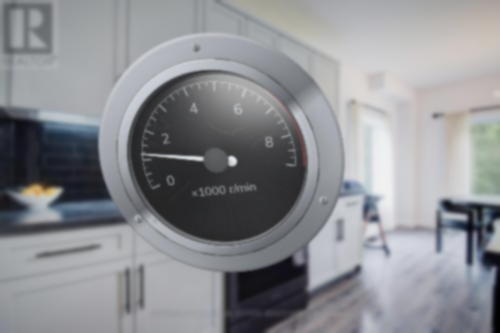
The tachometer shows 1250 rpm
